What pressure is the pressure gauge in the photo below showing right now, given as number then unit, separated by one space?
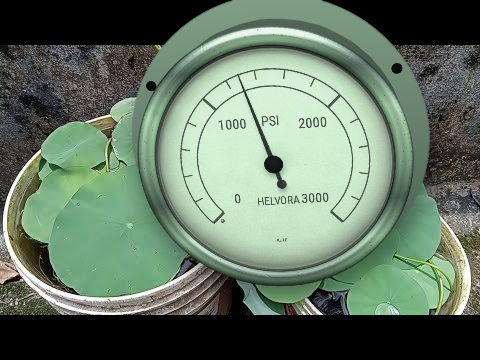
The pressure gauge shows 1300 psi
